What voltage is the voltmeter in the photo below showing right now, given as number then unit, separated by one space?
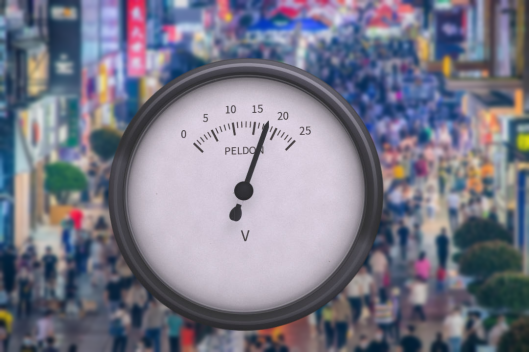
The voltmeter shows 18 V
